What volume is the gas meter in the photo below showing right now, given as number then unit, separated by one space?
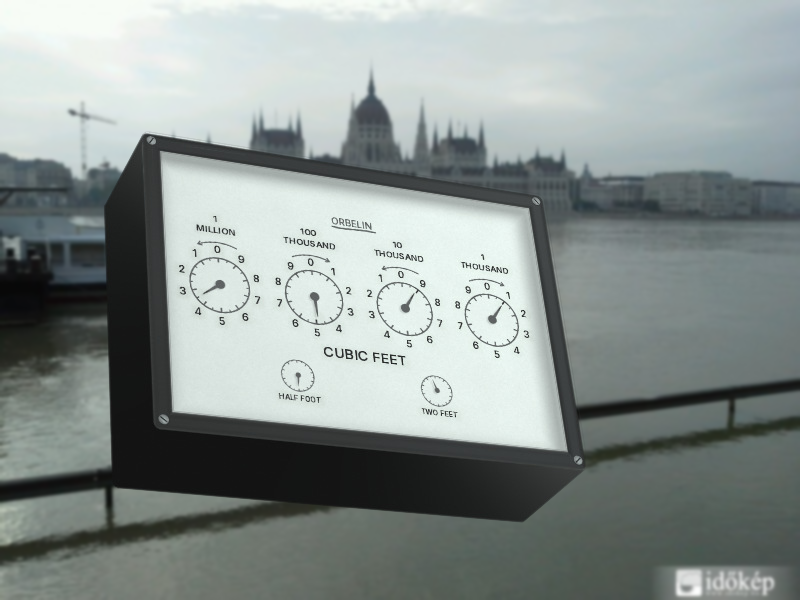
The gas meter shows 349100 ft³
